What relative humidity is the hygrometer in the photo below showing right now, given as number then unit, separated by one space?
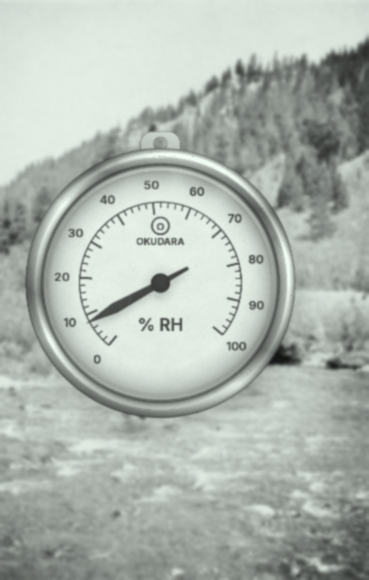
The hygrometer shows 8 %
